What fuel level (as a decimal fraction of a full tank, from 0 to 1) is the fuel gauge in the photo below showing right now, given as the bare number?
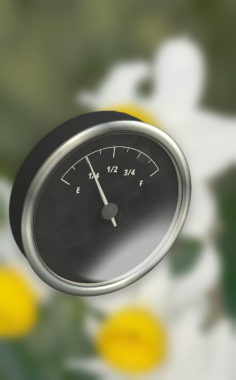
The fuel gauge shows 0.25
